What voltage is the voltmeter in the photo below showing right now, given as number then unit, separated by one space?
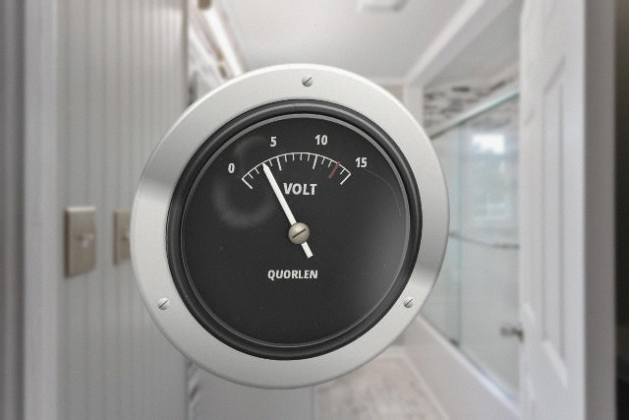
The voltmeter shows 3 V
